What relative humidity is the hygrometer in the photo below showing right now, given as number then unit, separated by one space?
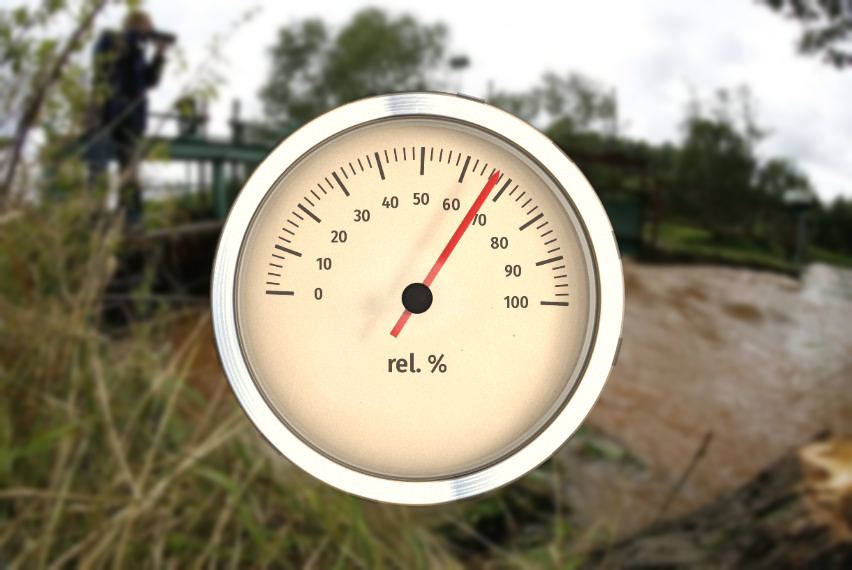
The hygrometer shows 67 %
